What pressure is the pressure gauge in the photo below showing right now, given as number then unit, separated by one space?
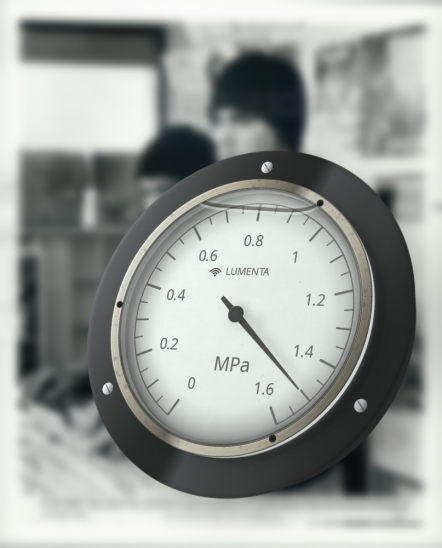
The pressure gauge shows 1.5 MPa
